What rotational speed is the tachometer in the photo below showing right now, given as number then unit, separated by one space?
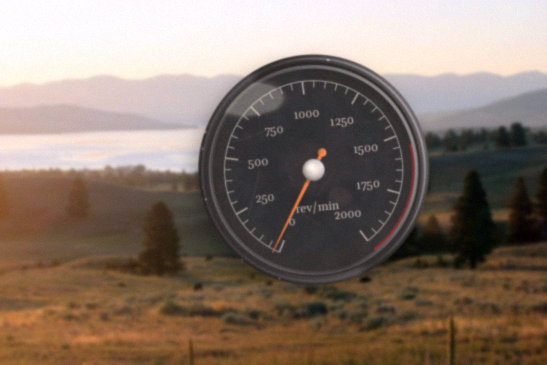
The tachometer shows 25 rpm
